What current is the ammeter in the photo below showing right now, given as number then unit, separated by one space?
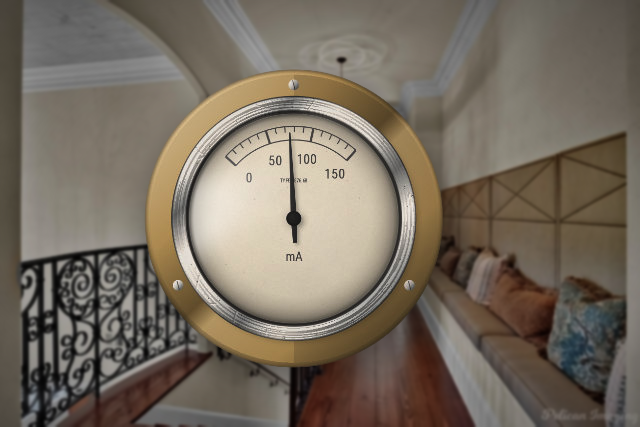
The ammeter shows 75 mA
